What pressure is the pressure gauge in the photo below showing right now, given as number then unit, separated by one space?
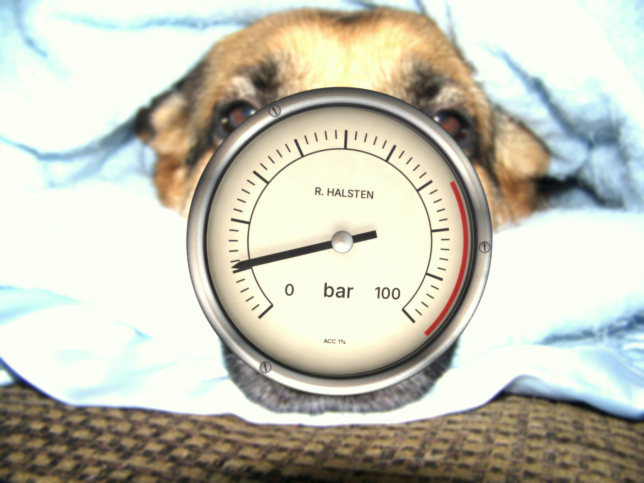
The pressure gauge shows 11 bar
